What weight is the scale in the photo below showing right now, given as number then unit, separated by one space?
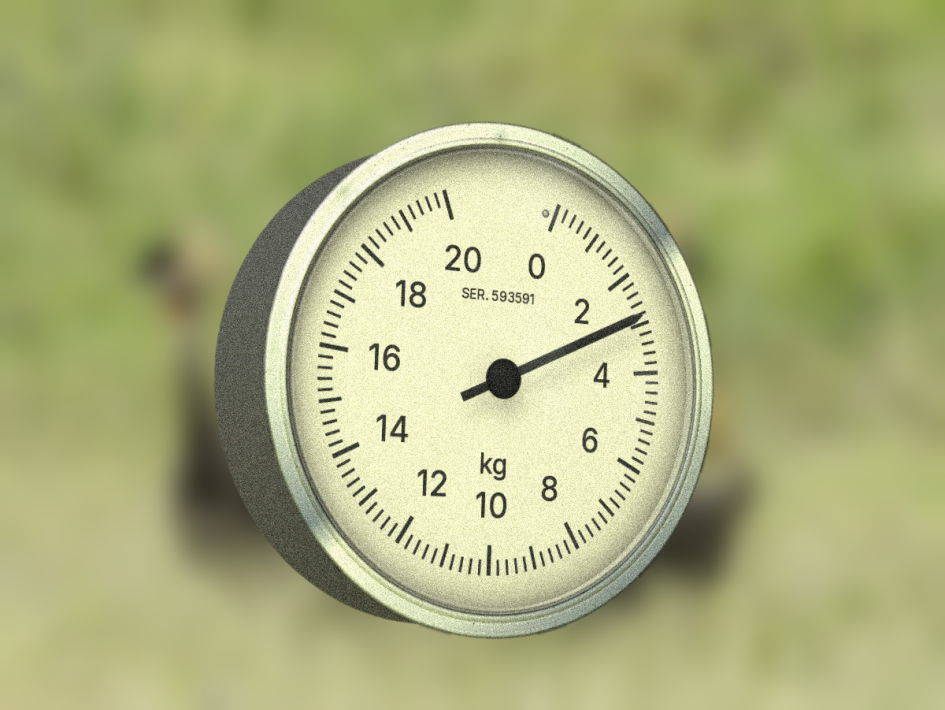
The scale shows 2.8 kg
